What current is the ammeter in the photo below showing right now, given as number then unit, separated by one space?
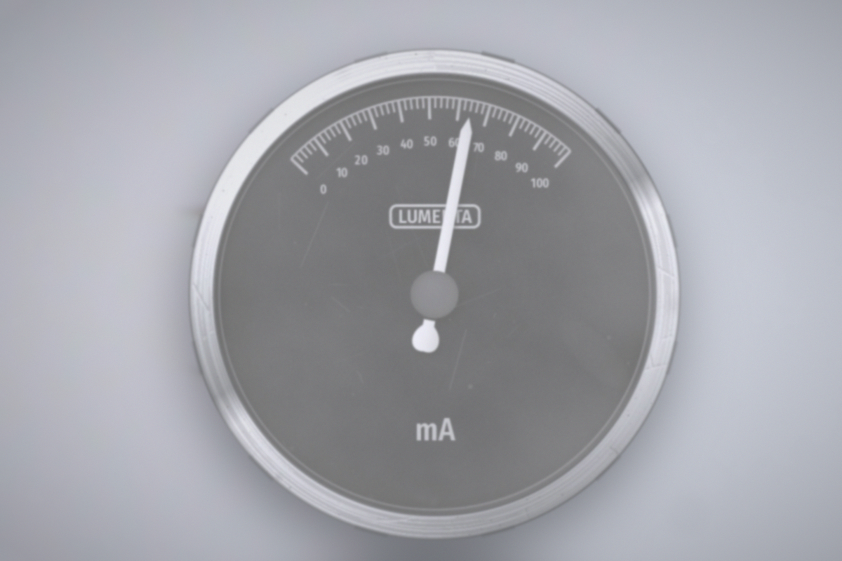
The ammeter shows 64 mA
